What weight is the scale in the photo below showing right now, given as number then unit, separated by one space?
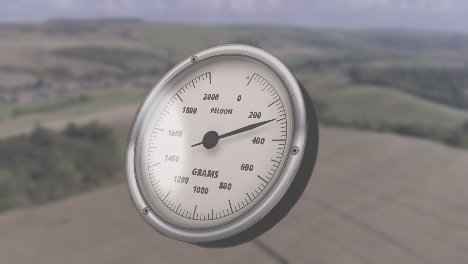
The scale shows 300 g
